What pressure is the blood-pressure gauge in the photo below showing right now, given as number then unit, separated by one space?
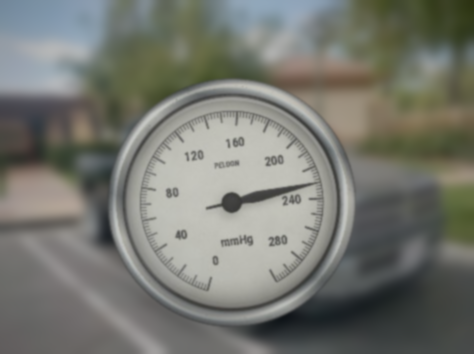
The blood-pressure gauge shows 230 mmHg
